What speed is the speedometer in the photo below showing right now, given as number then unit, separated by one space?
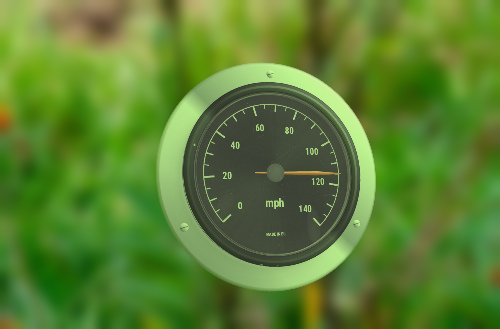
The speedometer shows 115 mph
